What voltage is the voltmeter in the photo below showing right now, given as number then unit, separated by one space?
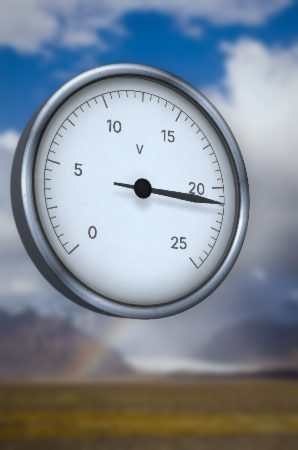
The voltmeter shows 21 V
